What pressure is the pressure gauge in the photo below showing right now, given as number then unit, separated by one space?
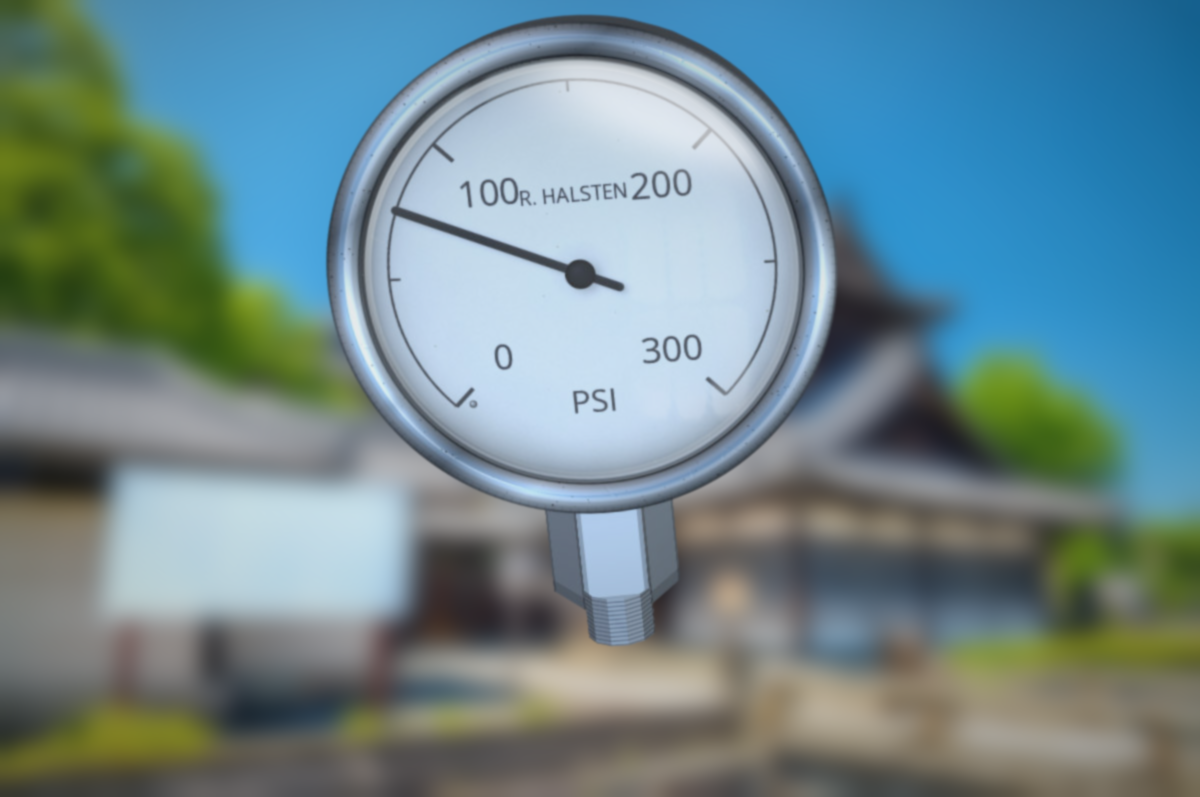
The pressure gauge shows 75 psi
